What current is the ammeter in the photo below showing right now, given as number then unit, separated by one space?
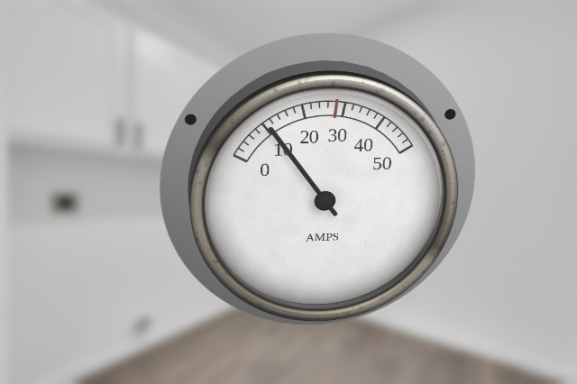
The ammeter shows 11 A
